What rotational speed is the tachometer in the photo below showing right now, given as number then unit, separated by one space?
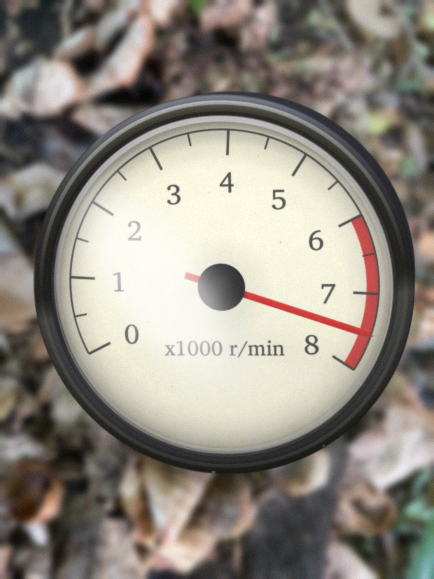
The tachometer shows 7500 rpm
